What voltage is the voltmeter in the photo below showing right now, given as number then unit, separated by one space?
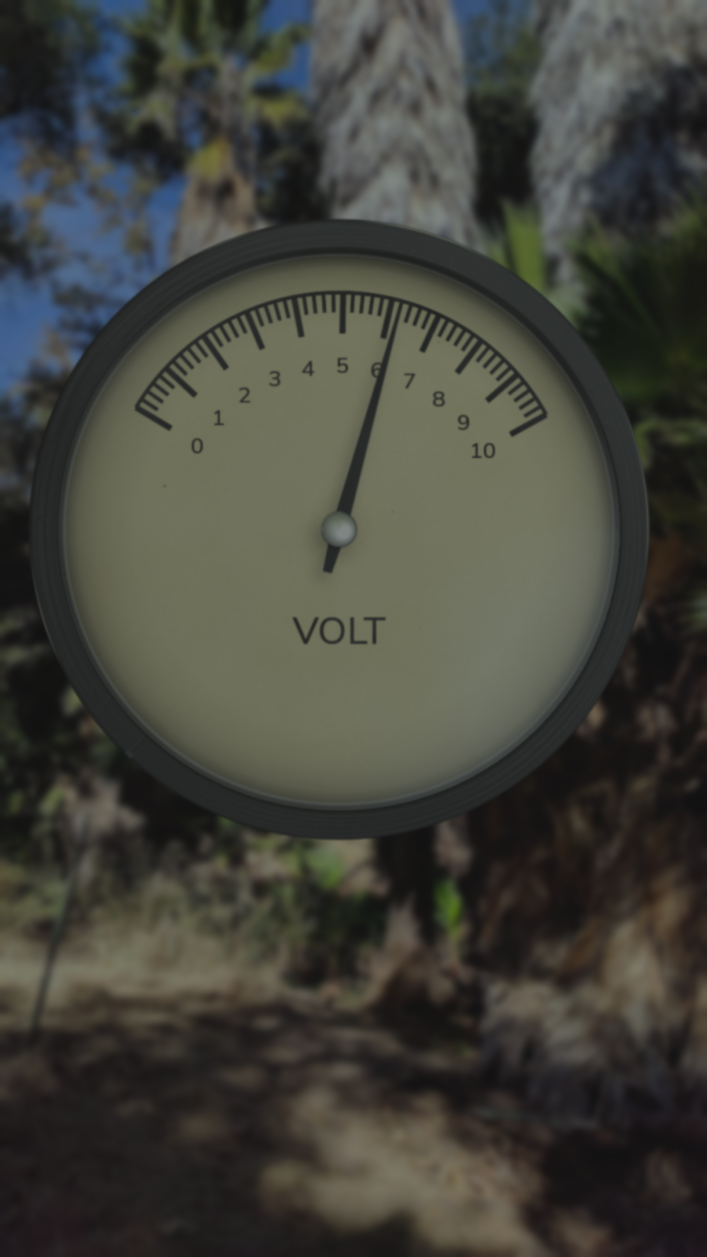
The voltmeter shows 6.2 V
